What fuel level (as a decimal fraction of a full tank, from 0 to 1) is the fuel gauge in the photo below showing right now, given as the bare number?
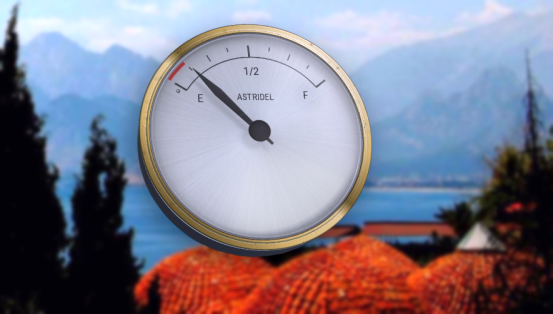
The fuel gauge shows 0.125
